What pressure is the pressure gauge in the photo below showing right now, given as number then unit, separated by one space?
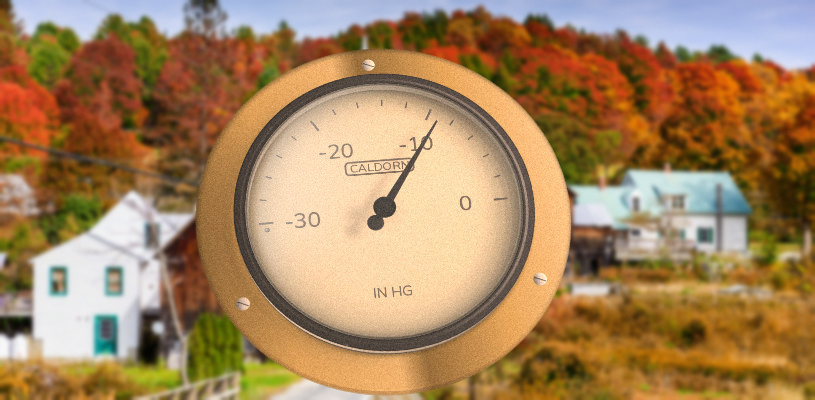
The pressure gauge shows -9 inHg
